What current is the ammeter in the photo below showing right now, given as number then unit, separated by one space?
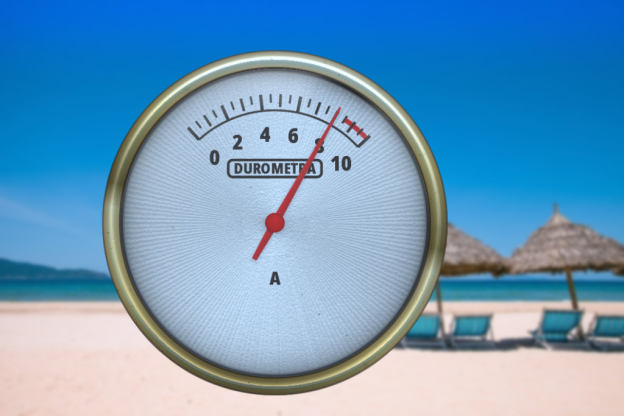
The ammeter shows 8 A
